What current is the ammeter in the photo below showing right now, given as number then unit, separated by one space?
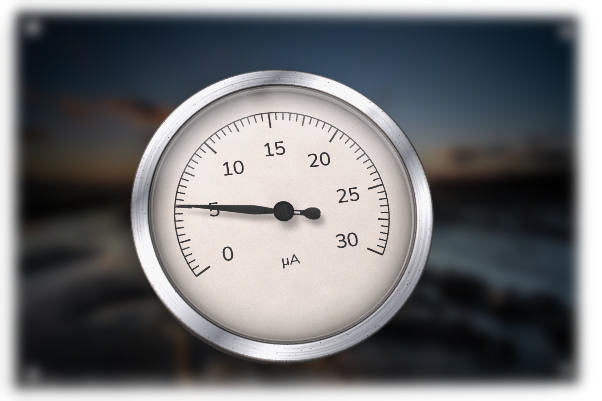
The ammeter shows 5 µA
